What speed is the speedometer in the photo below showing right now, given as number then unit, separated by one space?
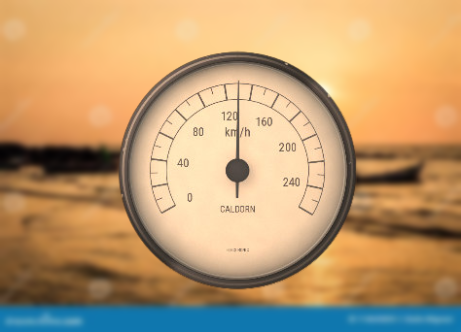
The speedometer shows 130 km/h
